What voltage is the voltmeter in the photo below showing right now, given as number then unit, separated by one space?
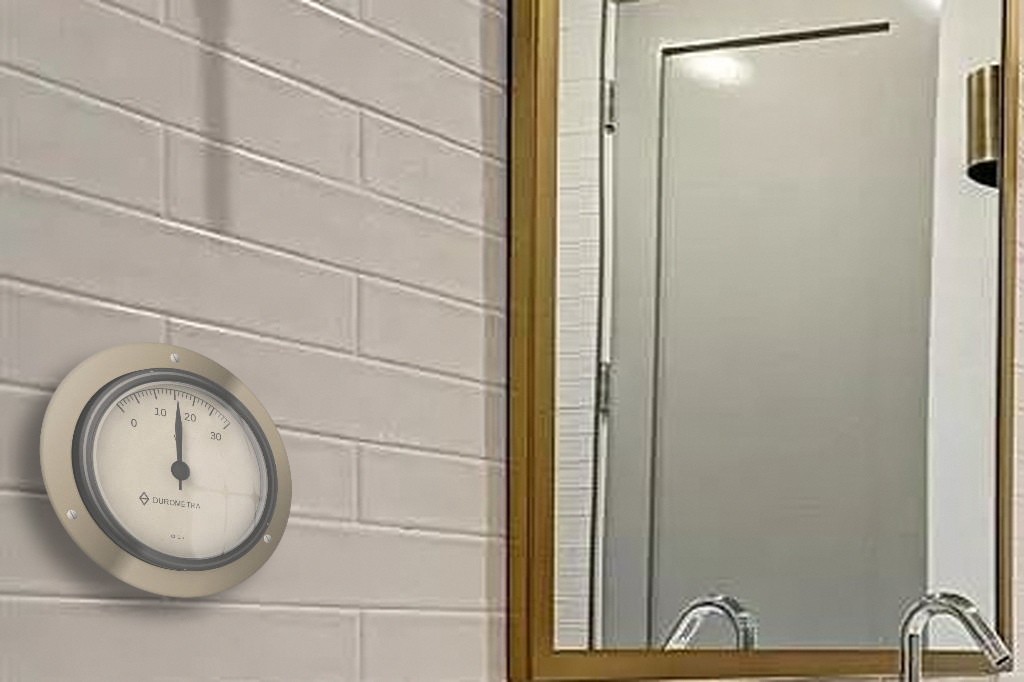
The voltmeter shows 15 V
